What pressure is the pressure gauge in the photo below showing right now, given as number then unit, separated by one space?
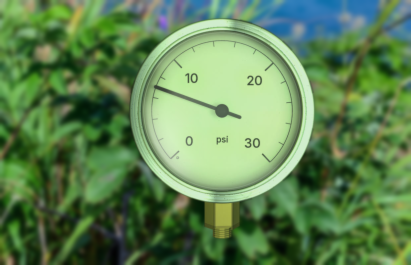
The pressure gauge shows 7 psi
